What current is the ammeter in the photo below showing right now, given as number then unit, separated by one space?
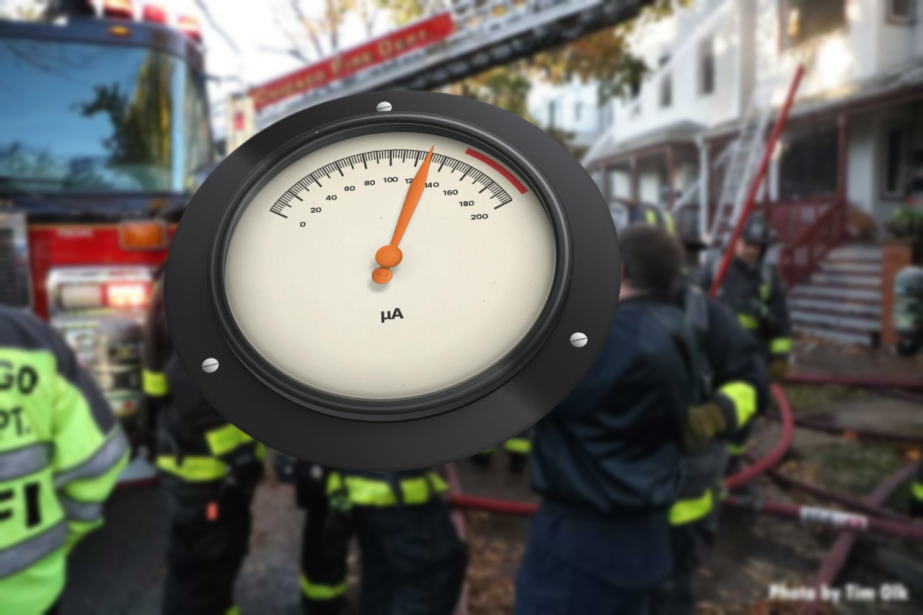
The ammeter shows 130 µA
